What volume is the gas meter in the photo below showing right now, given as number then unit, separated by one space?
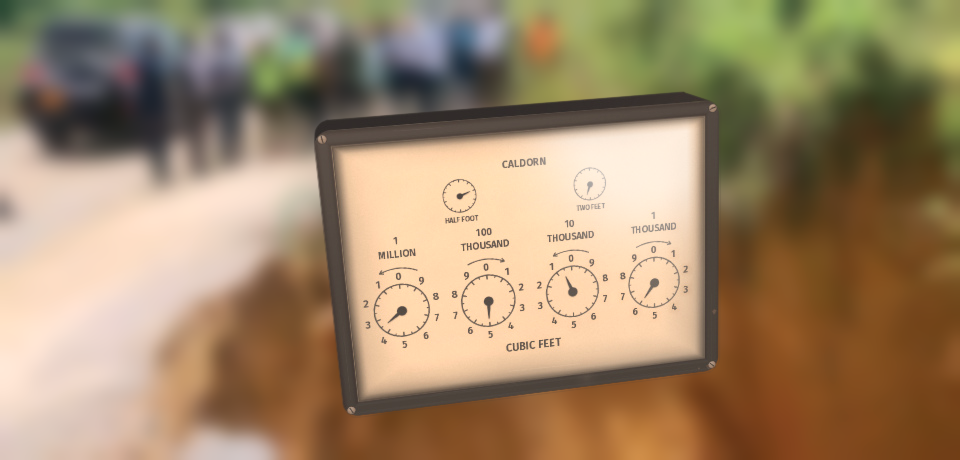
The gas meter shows 350600 ft³
